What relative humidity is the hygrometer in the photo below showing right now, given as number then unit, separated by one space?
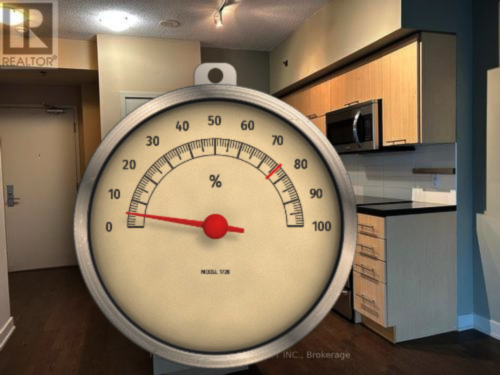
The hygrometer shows 5 %
